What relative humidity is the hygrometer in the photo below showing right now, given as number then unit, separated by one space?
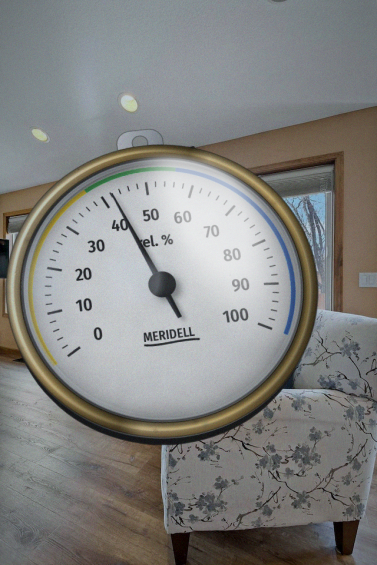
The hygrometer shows 42 %
